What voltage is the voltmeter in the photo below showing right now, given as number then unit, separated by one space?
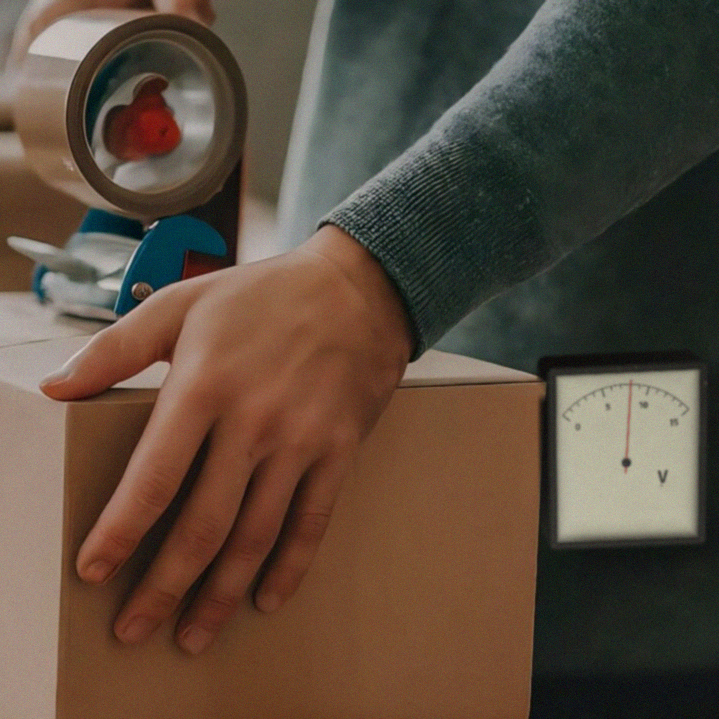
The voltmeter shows 8 V
